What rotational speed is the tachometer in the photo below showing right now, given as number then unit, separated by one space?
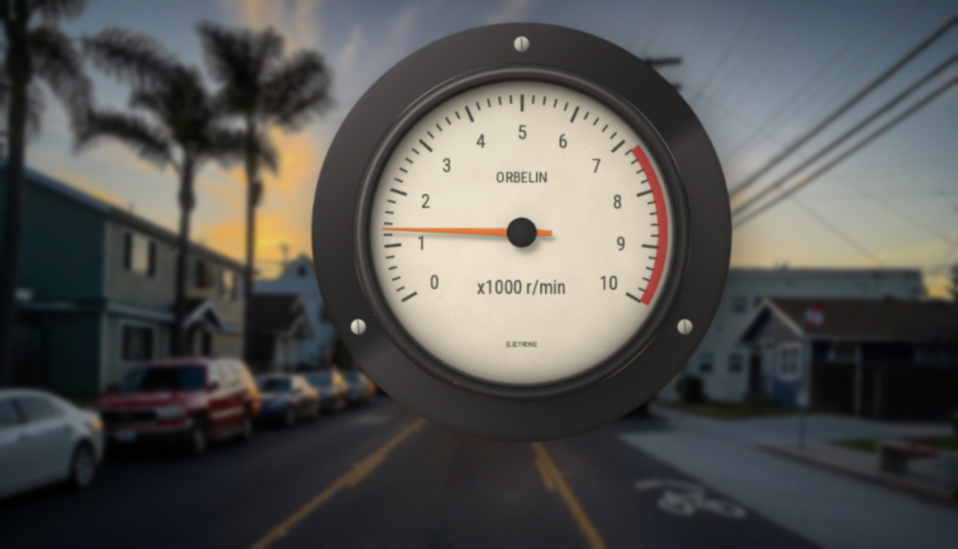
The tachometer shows 1300 rpm
